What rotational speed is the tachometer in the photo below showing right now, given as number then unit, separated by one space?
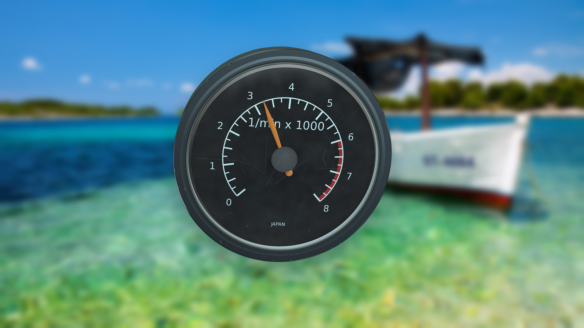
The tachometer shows 3250 rpm
